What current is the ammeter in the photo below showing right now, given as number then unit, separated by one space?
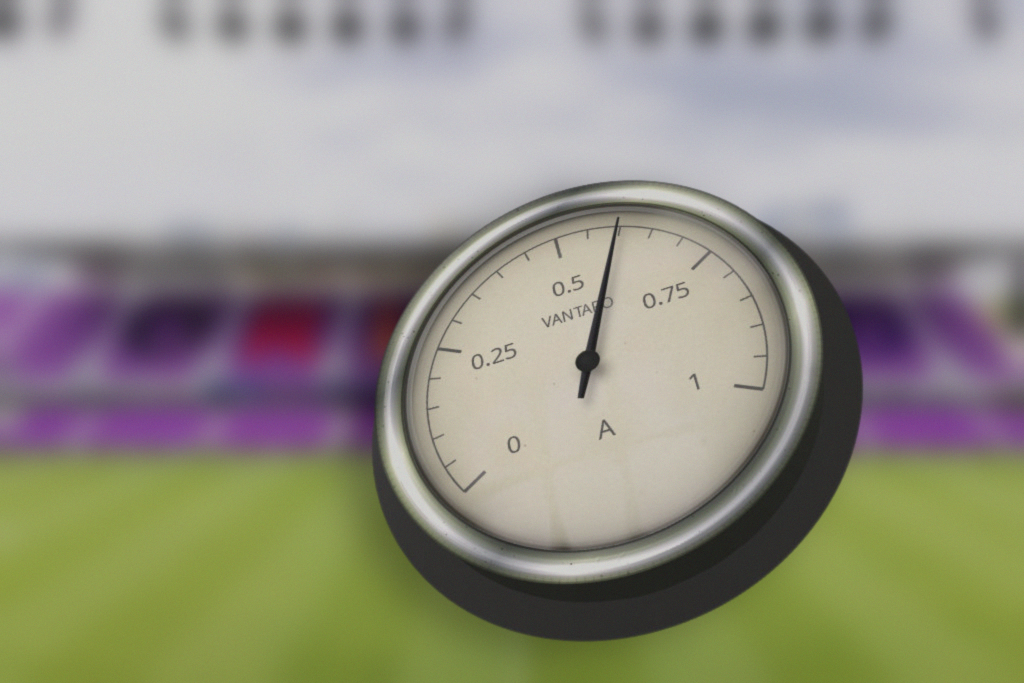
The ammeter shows 0.6 A
